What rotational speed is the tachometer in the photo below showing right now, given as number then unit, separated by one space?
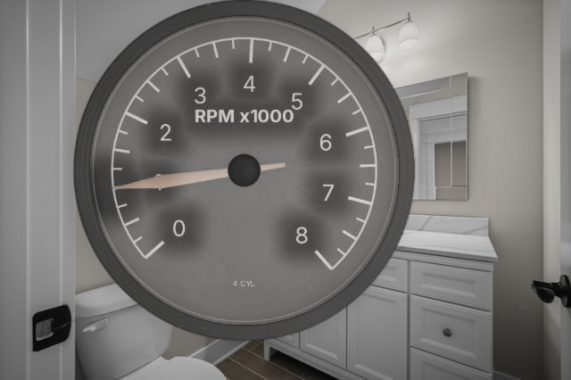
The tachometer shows 1000 rpm
